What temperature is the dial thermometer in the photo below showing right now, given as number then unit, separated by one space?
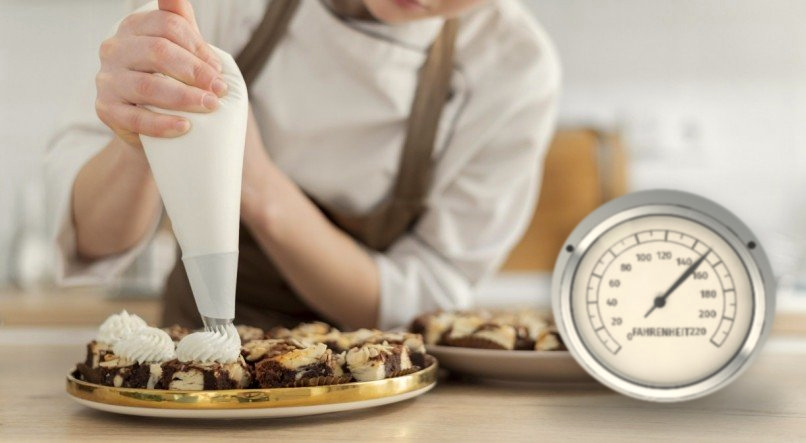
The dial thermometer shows 150 °F
